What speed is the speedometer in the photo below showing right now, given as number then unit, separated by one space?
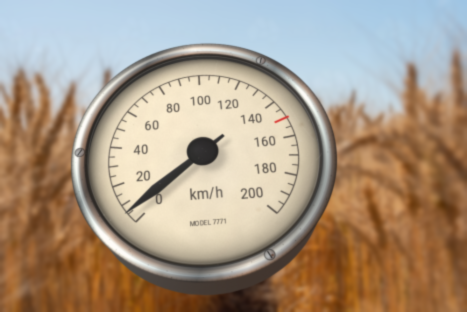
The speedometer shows 5 km/h
